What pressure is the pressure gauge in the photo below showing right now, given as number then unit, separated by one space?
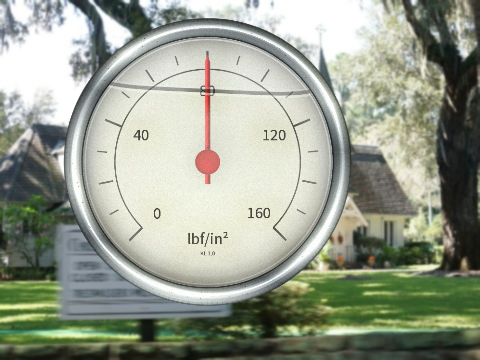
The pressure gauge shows 80 psi
